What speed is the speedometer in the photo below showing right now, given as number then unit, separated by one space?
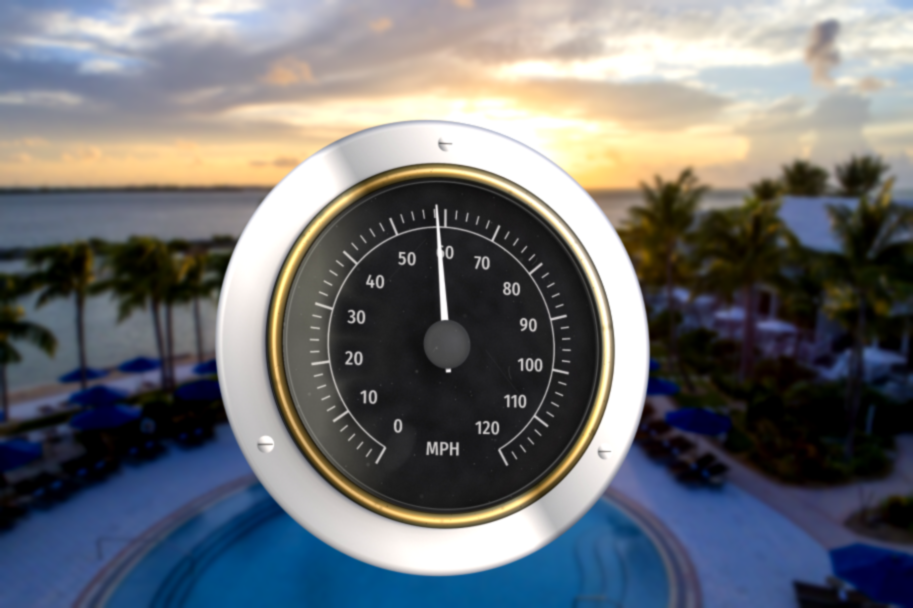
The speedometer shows 58 mph
